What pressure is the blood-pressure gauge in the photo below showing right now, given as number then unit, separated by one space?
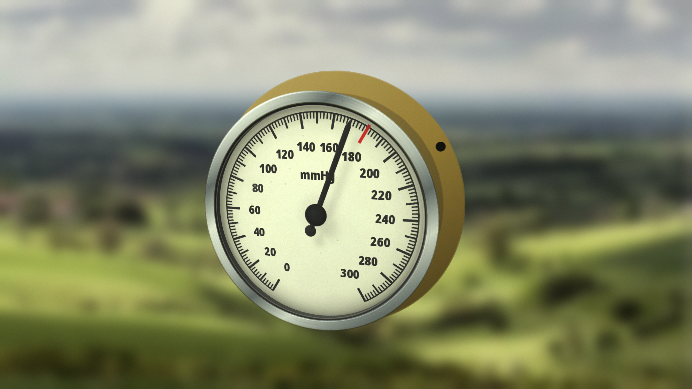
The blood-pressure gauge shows 170 mmHg
